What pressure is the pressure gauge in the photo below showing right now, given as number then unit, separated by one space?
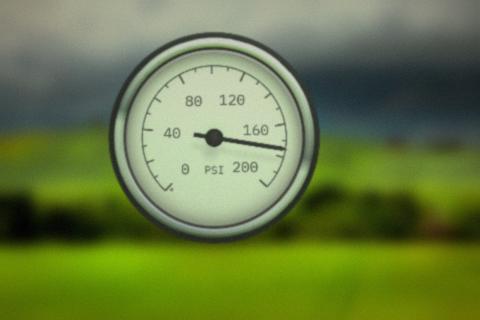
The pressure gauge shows 175 psi
